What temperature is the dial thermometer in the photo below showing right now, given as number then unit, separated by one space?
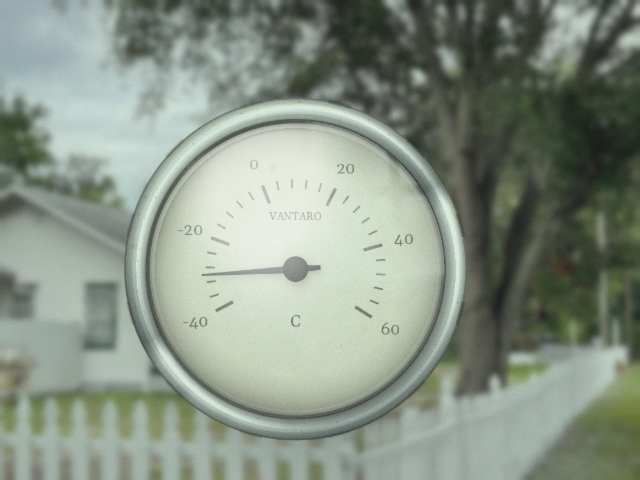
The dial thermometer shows -30 °C
